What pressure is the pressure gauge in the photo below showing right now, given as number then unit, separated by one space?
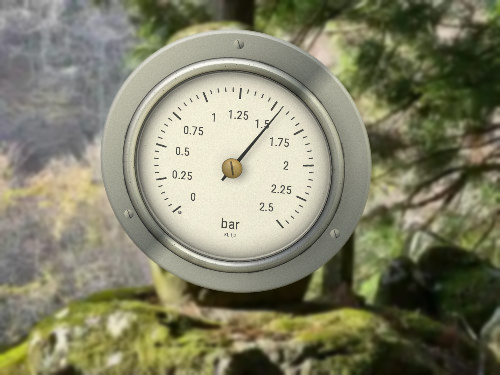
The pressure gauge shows 1.55 bar
